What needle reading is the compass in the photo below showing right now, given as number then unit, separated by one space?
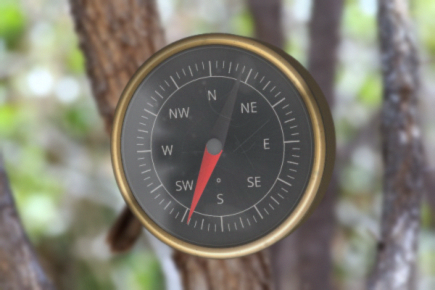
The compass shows 205 °
